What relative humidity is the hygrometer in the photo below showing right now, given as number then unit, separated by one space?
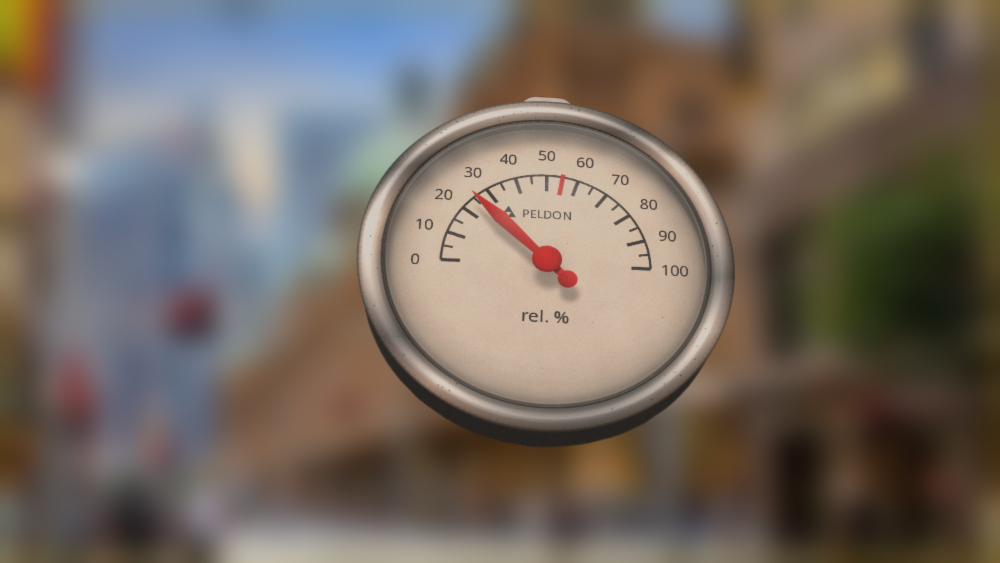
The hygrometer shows 25 %
